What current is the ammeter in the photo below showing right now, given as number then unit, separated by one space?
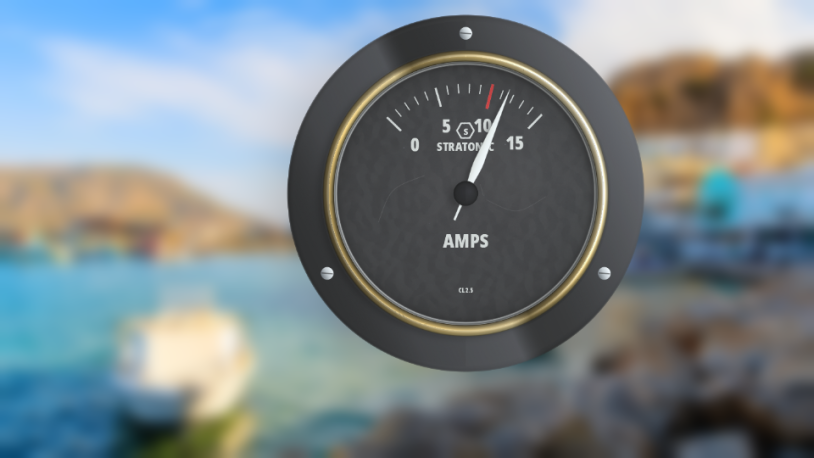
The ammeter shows 11.5 A
